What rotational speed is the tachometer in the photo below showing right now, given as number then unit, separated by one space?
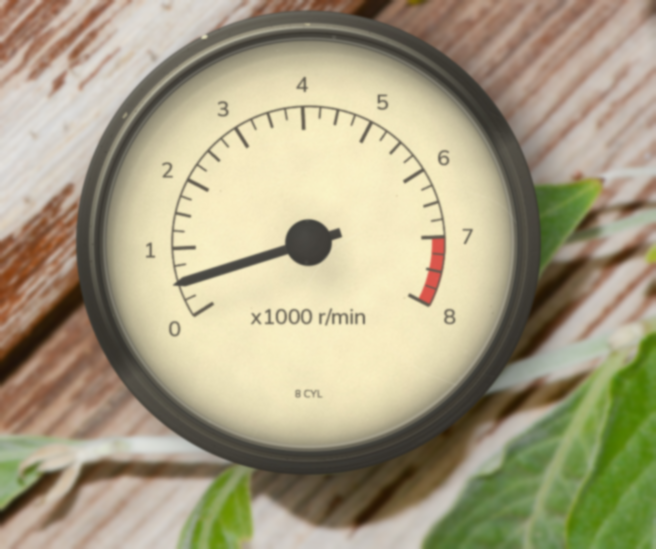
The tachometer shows 500 rpm
